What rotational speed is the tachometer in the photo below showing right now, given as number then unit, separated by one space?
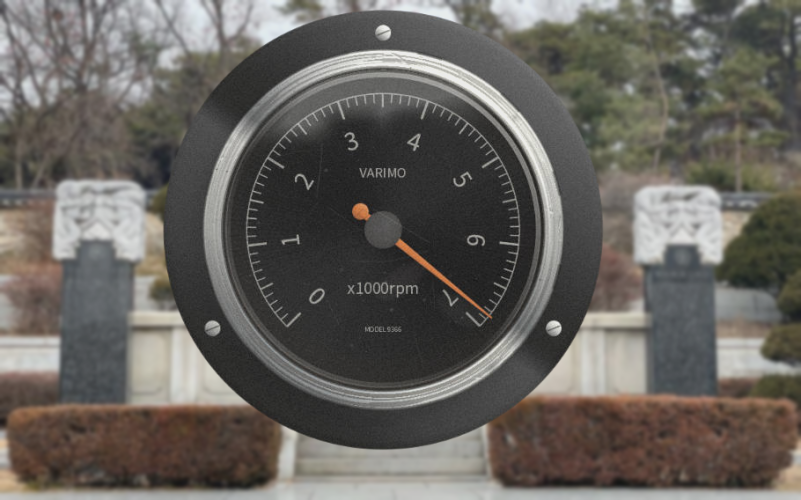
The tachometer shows 6850 rpm
